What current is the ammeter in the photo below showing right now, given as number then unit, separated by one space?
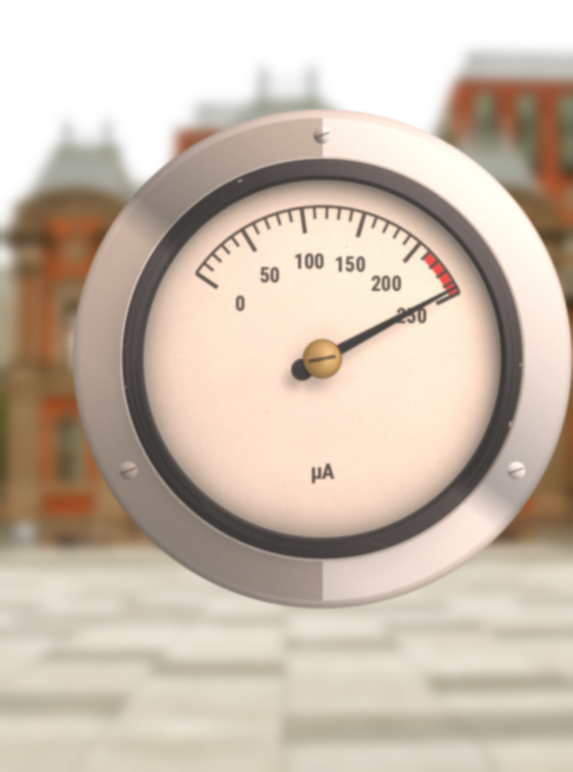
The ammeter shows 245 µA
